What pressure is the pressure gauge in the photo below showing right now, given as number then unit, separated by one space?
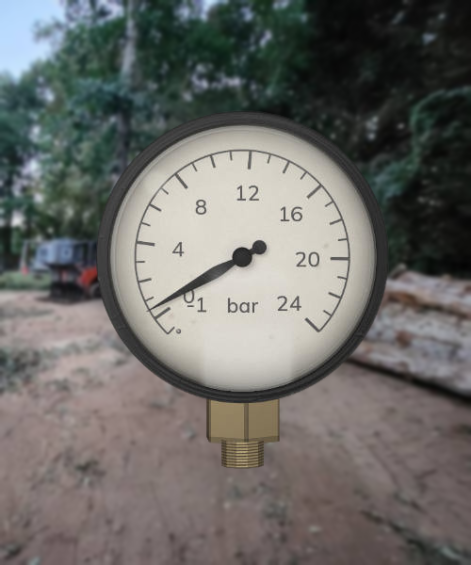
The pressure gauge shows 0.5 bar
